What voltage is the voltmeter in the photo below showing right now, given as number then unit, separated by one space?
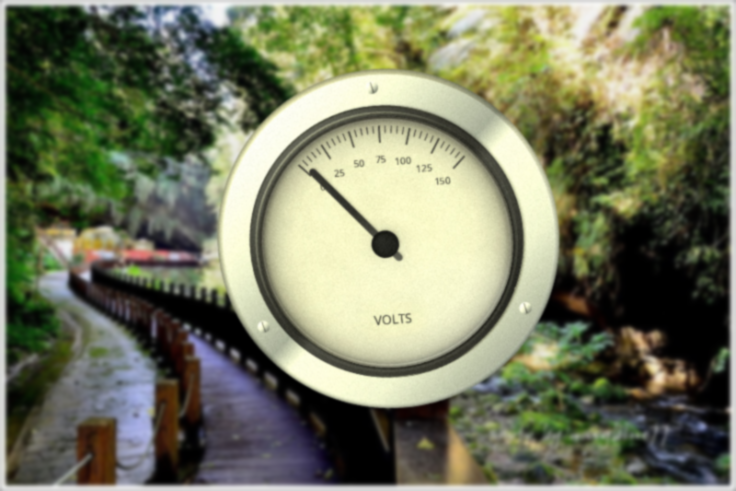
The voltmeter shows 5 V
